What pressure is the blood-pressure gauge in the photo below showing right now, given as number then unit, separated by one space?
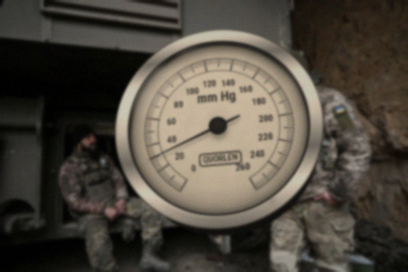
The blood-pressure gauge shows 30 mmHg
